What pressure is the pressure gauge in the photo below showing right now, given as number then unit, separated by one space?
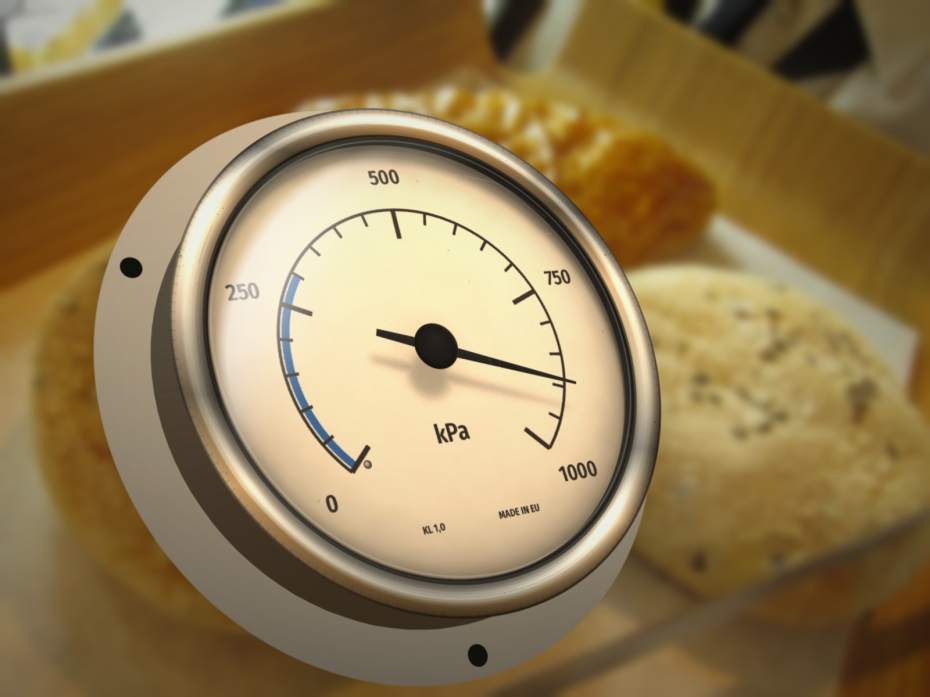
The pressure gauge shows 900 kPa
